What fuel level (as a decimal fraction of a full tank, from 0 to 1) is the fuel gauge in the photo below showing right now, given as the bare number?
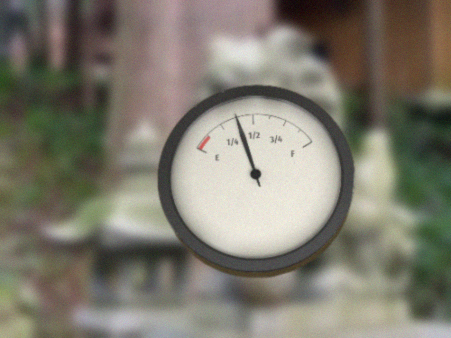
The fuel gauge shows 0.375
